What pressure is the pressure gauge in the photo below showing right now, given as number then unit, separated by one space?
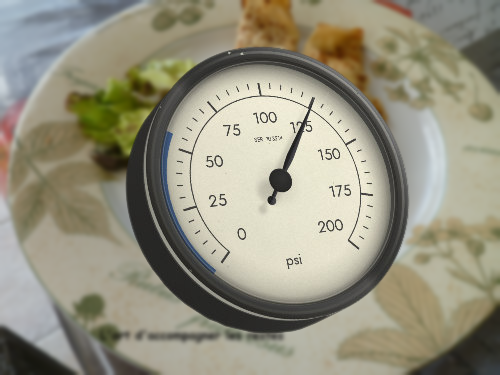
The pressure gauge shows 125 psi
